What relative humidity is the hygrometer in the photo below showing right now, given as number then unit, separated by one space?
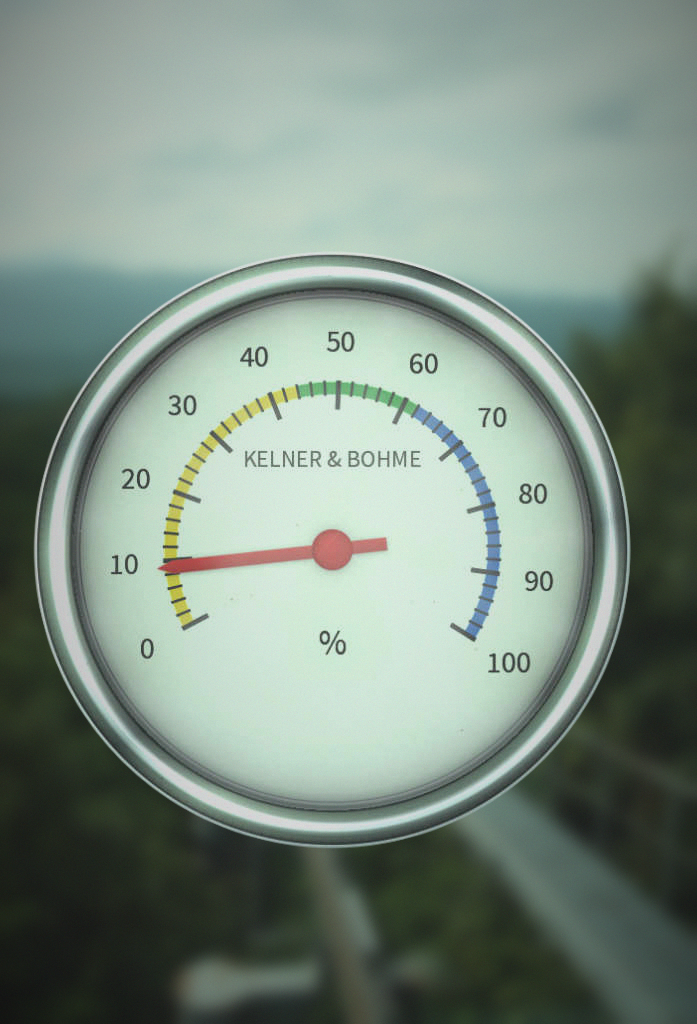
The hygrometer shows 9 %
